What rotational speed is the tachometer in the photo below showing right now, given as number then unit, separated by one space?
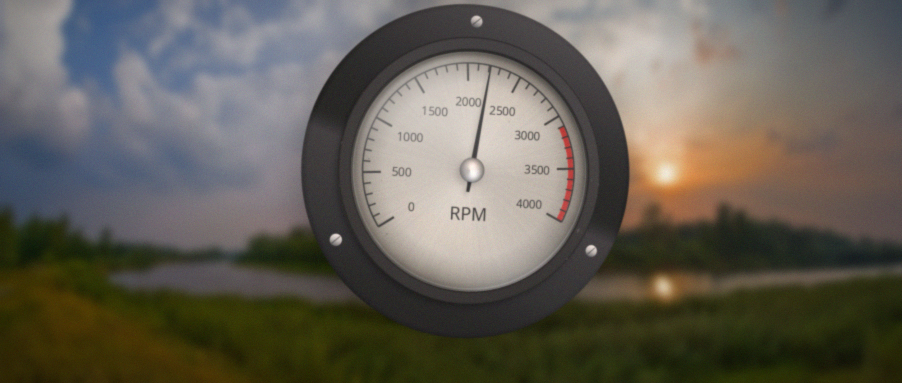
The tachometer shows 2200 rpm
